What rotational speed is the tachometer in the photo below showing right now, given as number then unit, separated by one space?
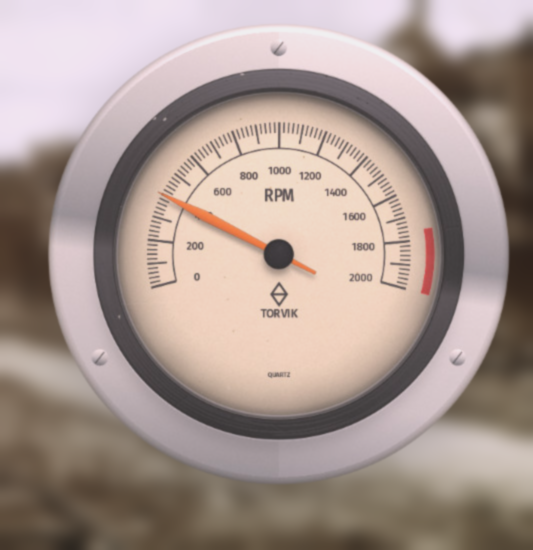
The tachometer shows 400 rpm
